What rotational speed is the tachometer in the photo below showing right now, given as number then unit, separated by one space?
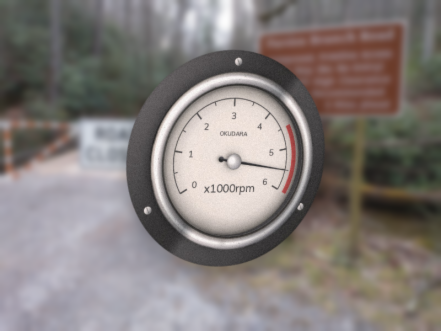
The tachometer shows 5500 rpm
